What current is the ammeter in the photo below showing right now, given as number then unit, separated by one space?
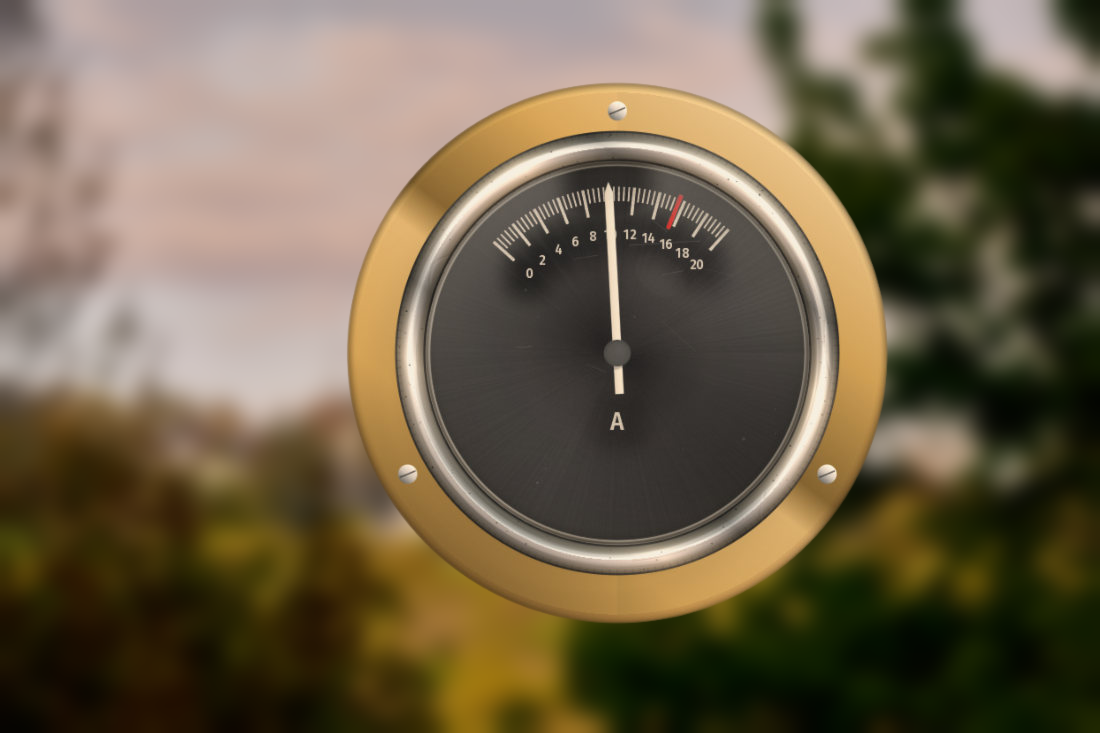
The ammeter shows 10 A
